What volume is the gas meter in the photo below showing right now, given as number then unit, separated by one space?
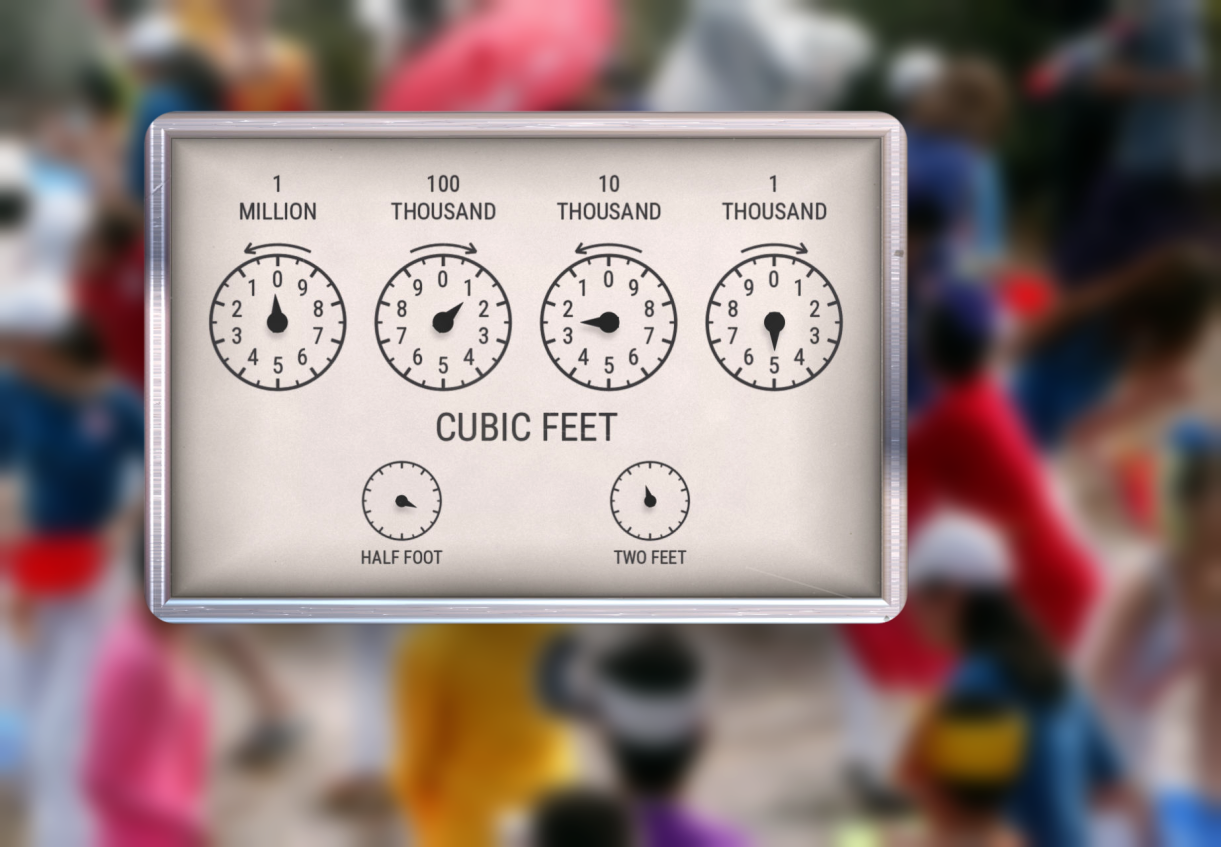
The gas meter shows 12500 ft³
